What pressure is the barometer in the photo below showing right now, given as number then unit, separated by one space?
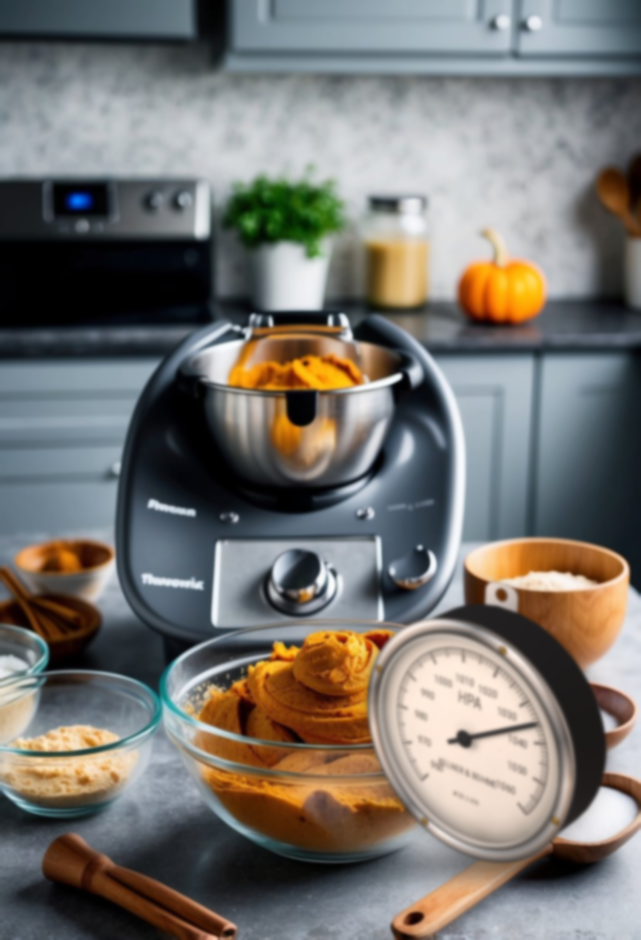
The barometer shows 1035 hPa
